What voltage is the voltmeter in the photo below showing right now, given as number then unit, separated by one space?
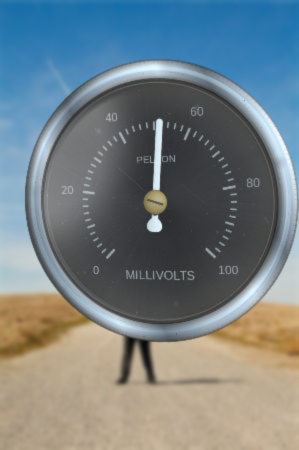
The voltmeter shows 52 mV
